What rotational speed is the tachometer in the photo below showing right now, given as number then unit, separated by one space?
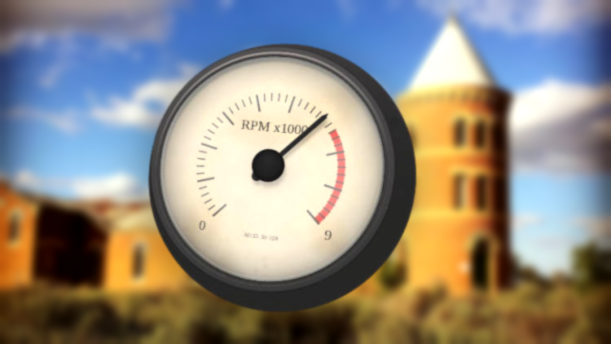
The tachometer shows 6000 rpm
